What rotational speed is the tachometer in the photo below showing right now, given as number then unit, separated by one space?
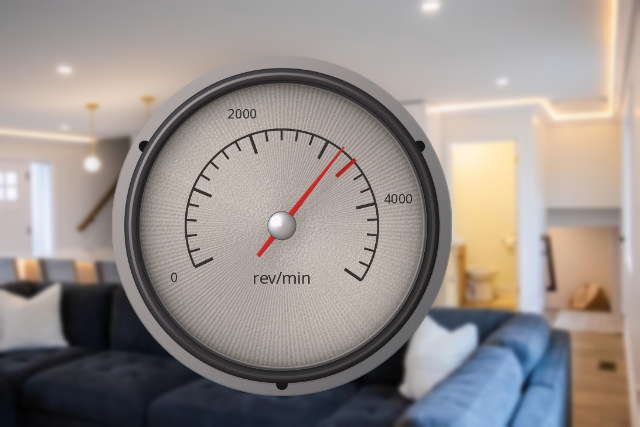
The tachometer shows 3200 rpm
